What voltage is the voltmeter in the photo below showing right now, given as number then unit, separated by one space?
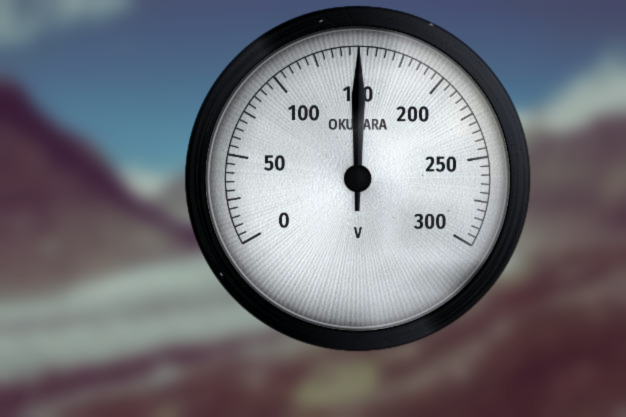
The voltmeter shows 150 V
